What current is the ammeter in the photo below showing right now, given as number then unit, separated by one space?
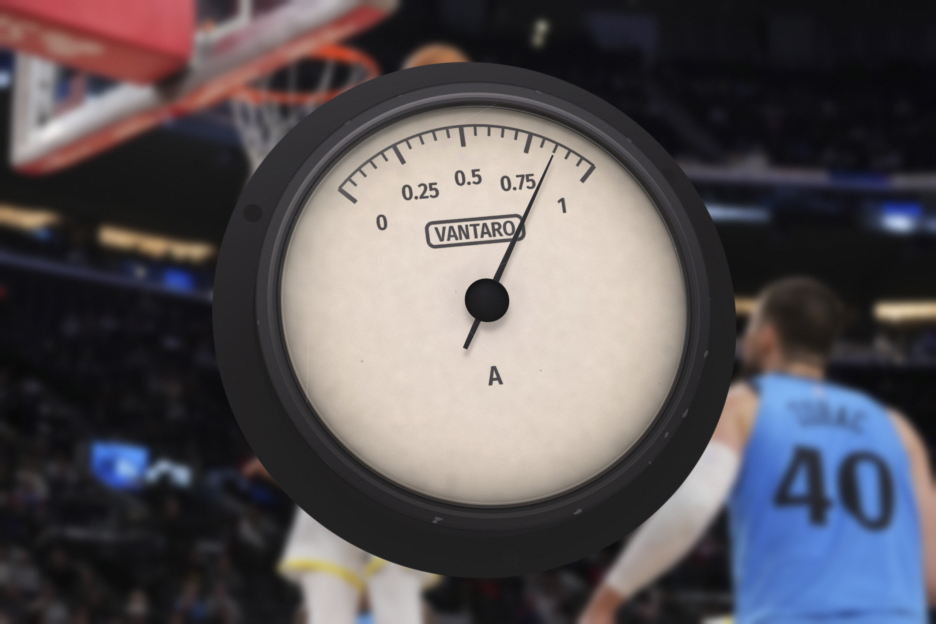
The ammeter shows 0.85 A
